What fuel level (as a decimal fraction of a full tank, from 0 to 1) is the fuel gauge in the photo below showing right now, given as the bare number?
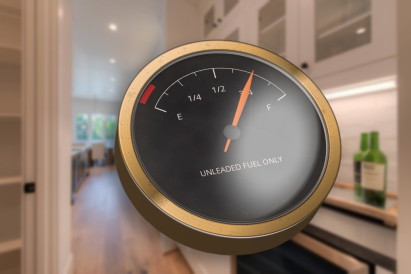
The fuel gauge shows 0.75
